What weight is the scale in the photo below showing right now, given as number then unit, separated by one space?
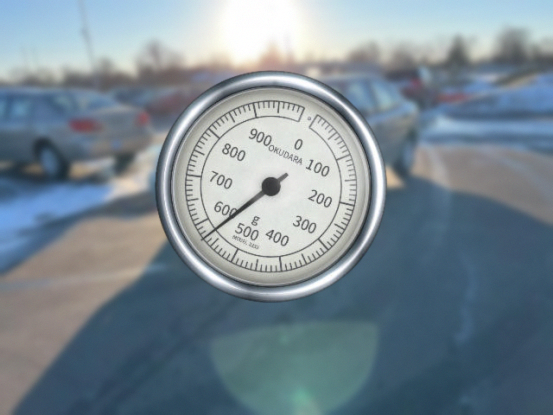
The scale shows 570 g
